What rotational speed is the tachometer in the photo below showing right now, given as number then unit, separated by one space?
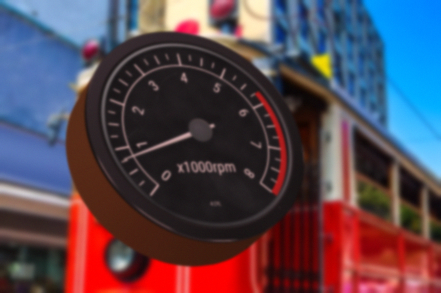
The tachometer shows 750 rpm
